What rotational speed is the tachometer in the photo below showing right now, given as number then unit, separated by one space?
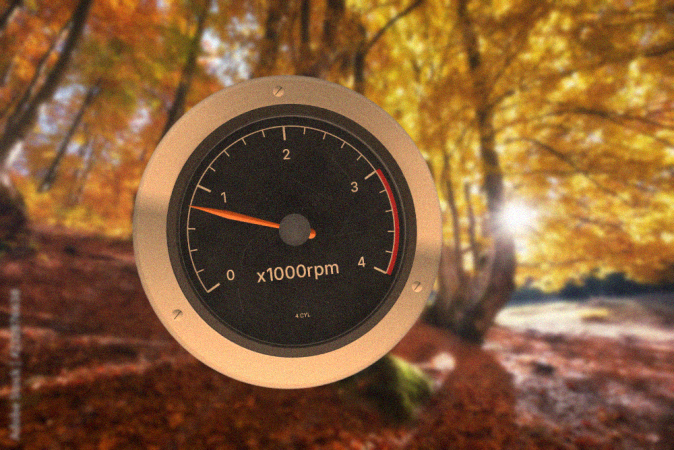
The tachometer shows 800 rpm
